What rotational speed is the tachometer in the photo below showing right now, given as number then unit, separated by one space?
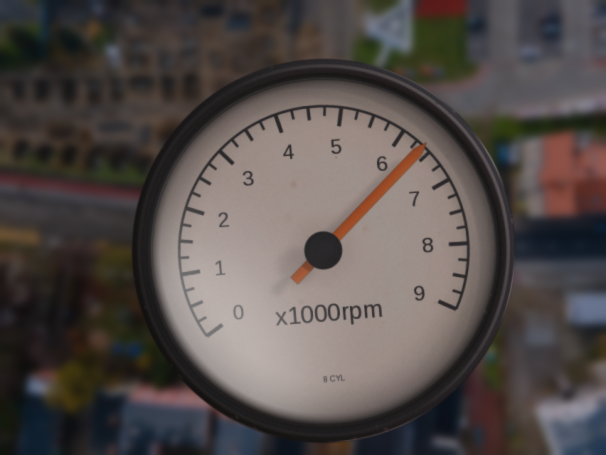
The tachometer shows 6375 rpm
